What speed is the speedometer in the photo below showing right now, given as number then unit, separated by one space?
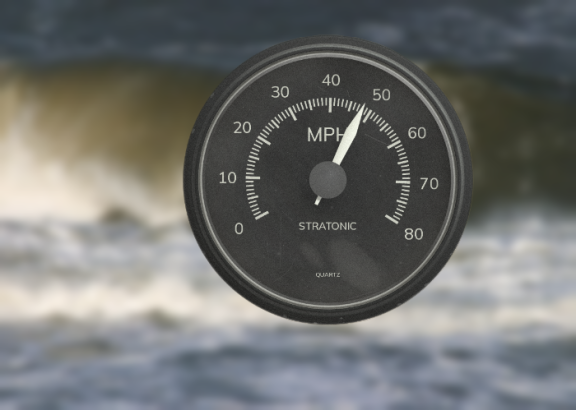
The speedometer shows 48 mph
